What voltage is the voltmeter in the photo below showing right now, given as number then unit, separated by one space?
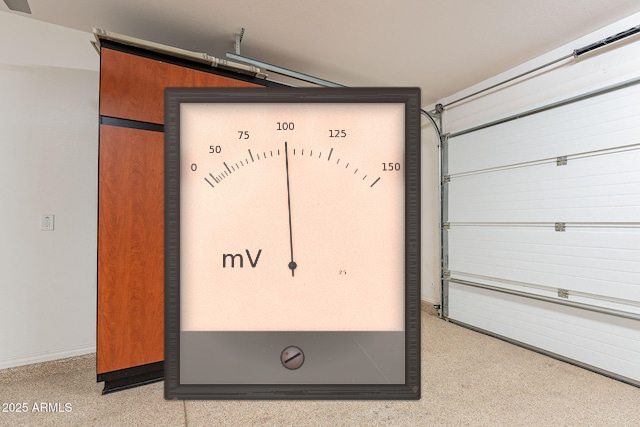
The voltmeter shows 100 mV
